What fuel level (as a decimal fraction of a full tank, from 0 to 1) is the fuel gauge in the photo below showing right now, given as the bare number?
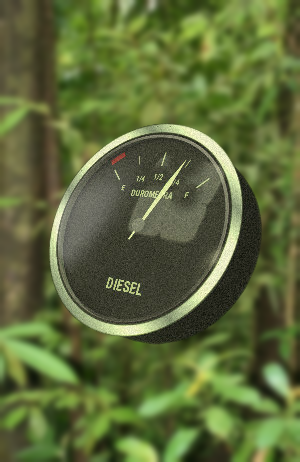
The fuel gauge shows 0.75
